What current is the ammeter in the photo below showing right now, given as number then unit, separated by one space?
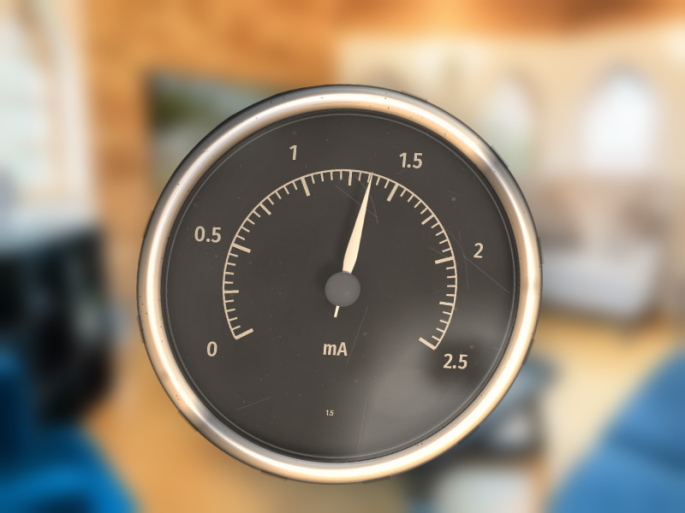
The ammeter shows 1.35 mA
